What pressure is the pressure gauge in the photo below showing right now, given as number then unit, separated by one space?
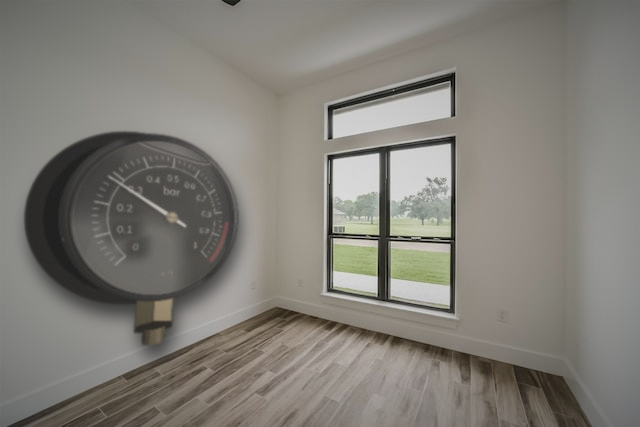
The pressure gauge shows 0.28 bar
